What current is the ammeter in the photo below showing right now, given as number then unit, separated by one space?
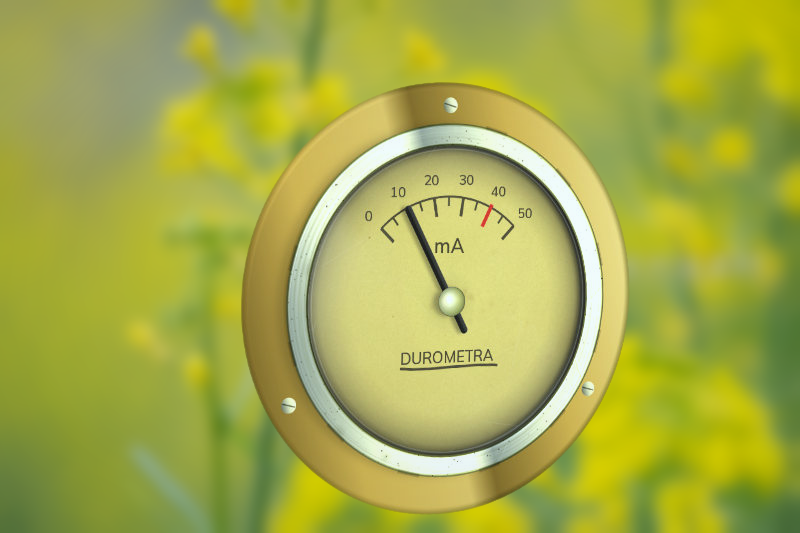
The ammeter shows 10 mA
